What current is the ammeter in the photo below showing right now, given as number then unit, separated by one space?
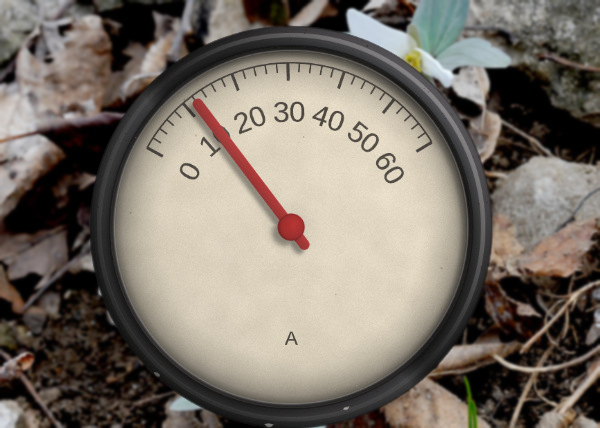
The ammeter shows 12 A
